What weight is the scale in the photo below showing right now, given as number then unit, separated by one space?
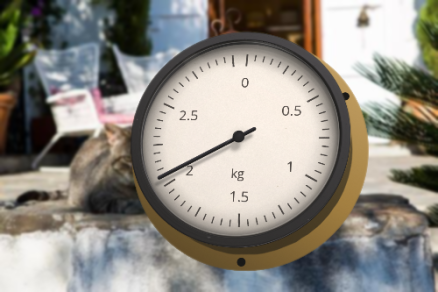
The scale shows 2.05 kg
